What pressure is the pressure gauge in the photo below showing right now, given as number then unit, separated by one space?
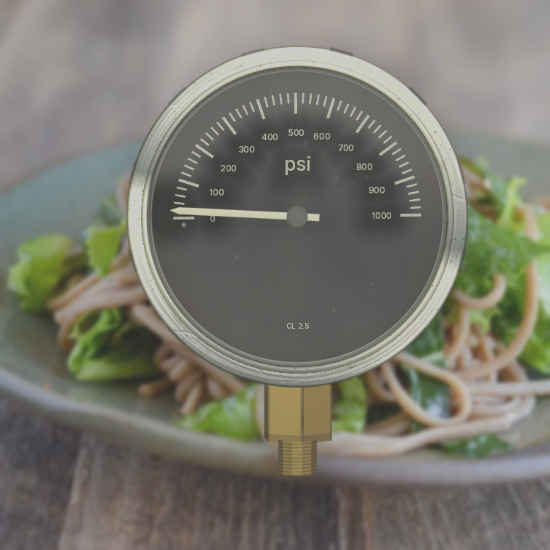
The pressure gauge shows 20 psi
